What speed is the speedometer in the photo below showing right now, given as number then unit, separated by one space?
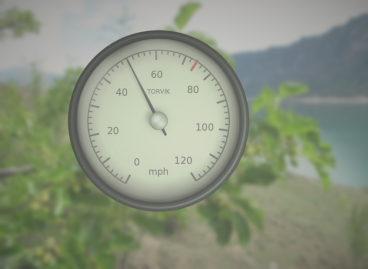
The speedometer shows 50 mph
